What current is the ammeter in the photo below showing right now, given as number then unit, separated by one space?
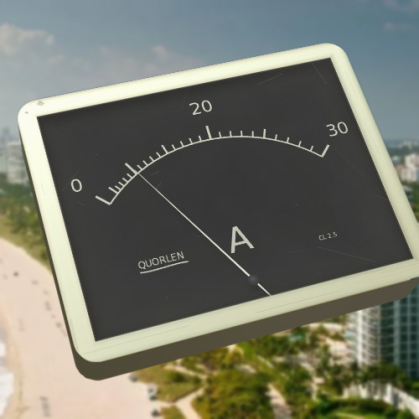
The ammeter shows 10 A
